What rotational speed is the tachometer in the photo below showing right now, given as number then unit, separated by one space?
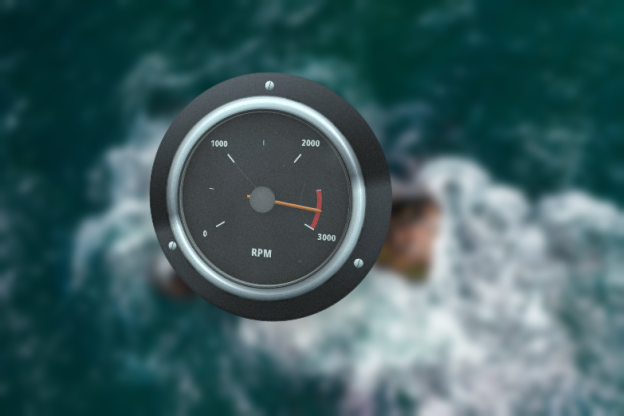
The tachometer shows 2750 rpm
